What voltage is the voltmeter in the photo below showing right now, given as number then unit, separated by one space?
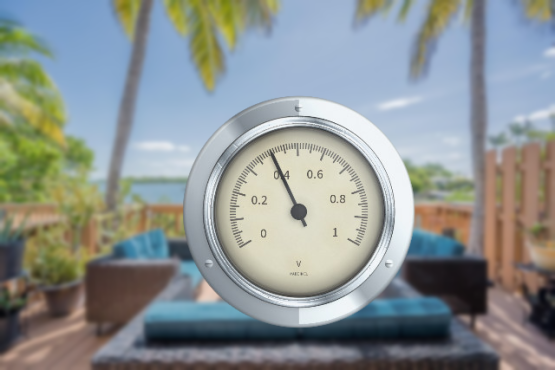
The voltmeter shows 0.4 V
